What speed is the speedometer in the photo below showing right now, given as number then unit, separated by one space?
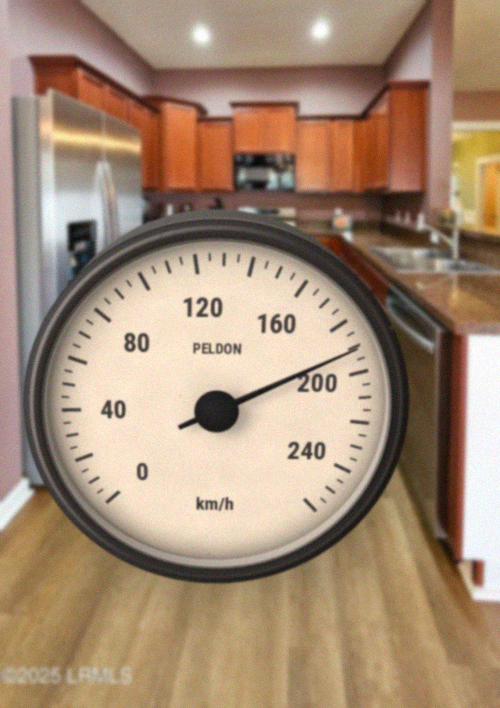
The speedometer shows 190 km/h
